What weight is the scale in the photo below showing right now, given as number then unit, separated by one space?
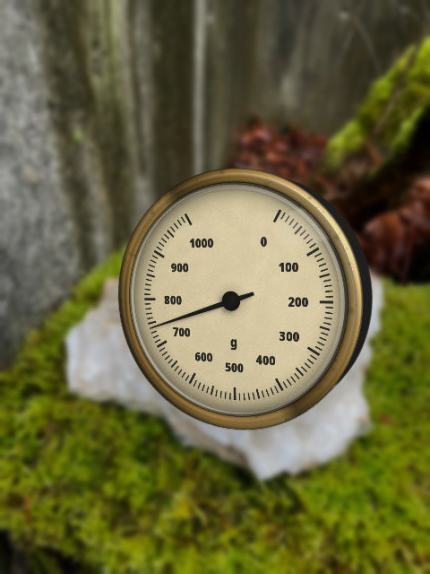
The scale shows 740 g
